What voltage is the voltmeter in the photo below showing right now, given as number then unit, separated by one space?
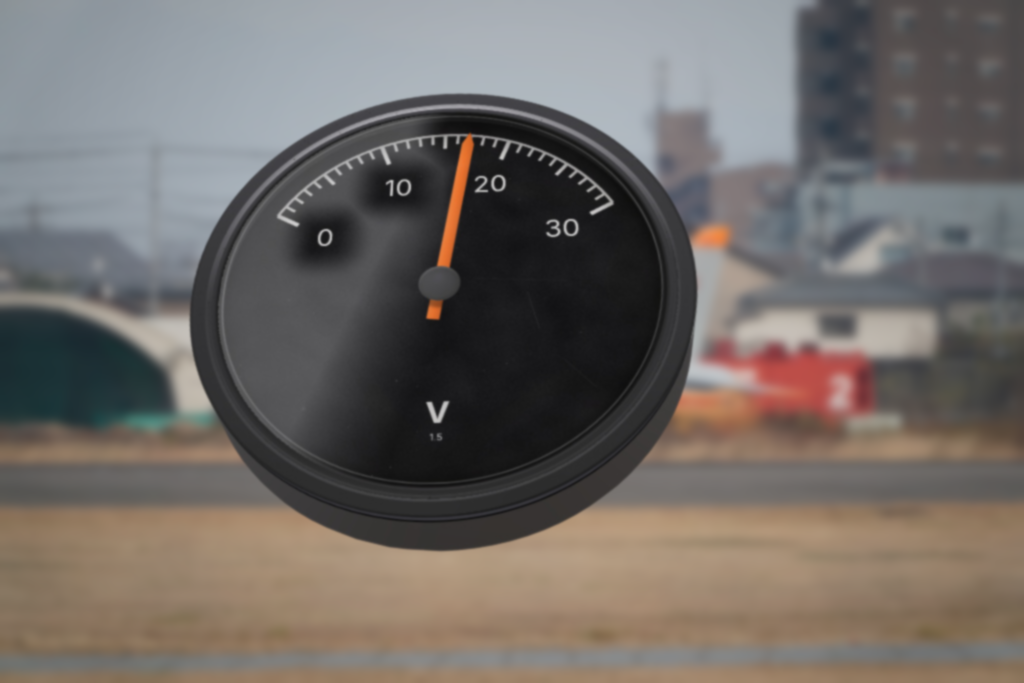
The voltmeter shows 17 V
